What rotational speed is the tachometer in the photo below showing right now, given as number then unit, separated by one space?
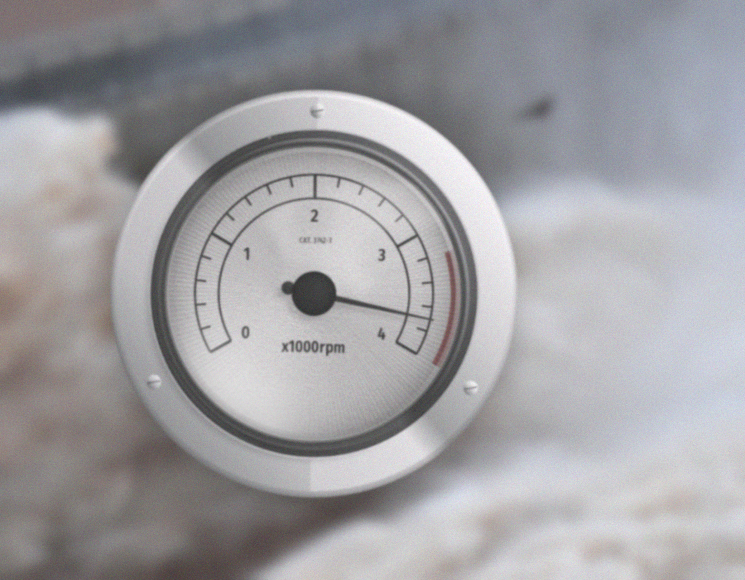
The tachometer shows 3700 rpm
